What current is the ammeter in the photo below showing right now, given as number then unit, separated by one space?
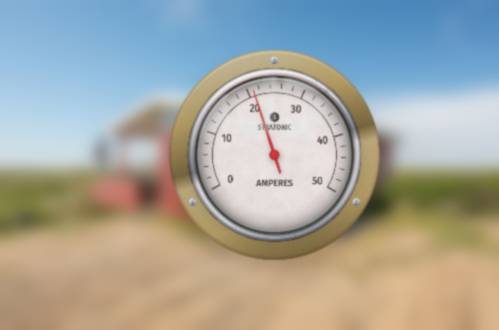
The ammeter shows 21 A
